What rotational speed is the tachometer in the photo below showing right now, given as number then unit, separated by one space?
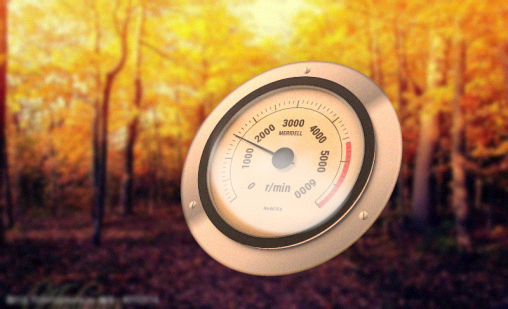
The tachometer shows 1500 rpm
